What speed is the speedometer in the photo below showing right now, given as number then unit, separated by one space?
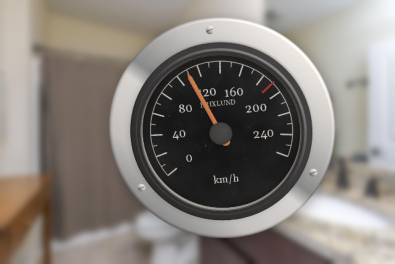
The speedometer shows 110 km/h
